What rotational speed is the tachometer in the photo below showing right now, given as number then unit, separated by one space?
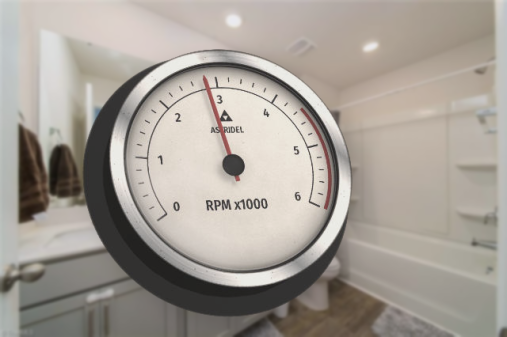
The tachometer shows 2800 rpm
